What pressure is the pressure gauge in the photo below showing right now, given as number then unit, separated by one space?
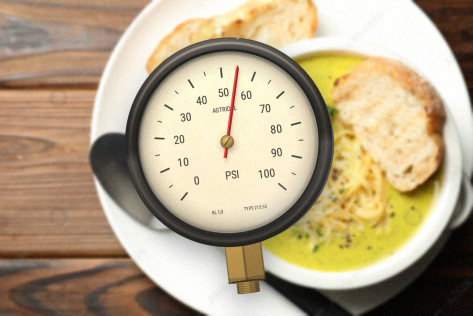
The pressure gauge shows 55 psi
